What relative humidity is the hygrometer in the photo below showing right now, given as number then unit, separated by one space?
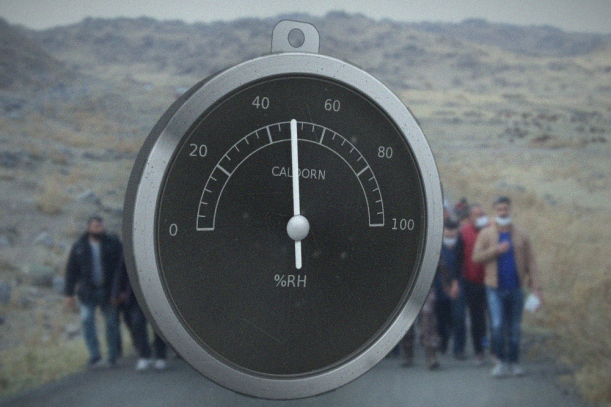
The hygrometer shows 48 %
